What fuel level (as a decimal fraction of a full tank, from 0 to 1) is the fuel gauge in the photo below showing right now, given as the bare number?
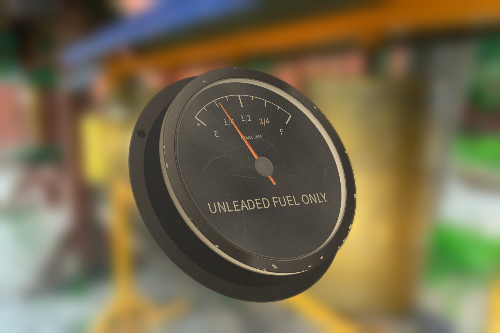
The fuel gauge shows 0.25
